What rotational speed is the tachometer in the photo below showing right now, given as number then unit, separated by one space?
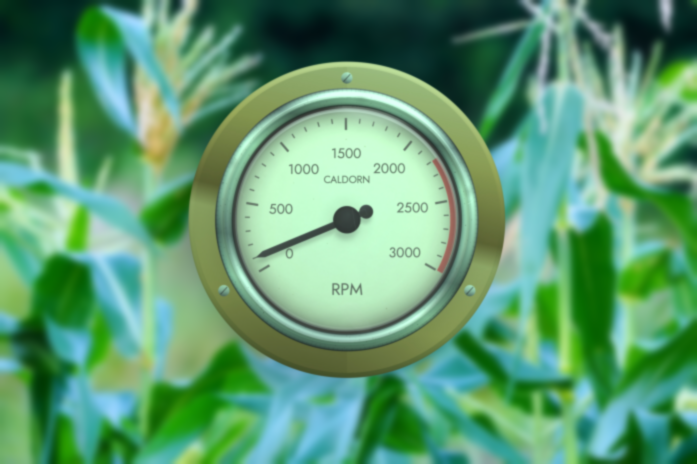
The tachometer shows 100 rpm
